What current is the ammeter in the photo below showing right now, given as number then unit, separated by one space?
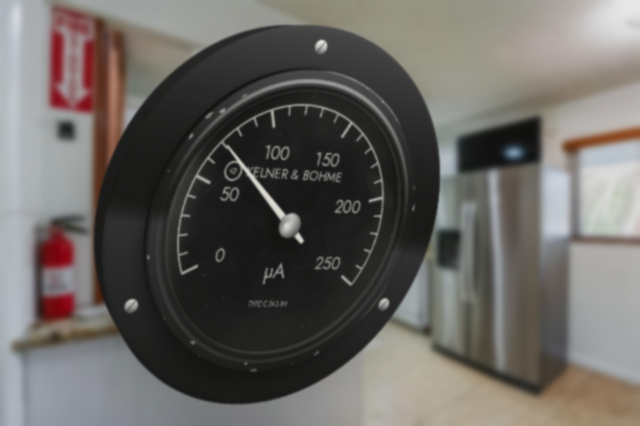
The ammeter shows 70 µA
